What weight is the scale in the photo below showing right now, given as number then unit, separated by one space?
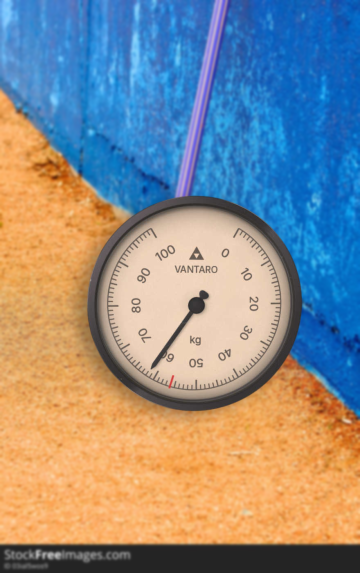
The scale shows 62 kg
